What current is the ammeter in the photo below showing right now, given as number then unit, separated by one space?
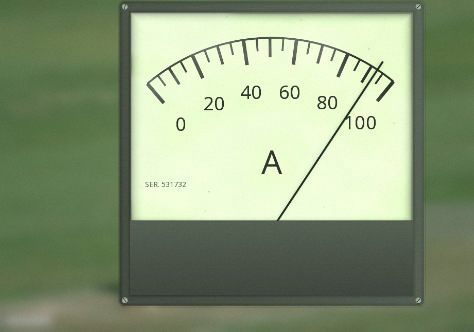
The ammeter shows 92.5 A
